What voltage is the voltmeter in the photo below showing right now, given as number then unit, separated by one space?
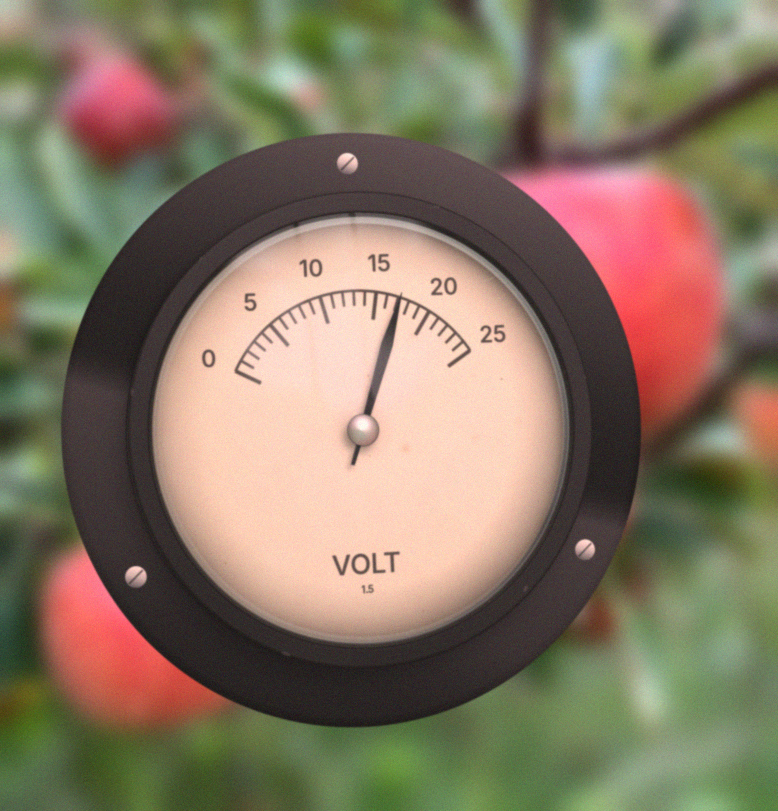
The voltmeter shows 17 V
